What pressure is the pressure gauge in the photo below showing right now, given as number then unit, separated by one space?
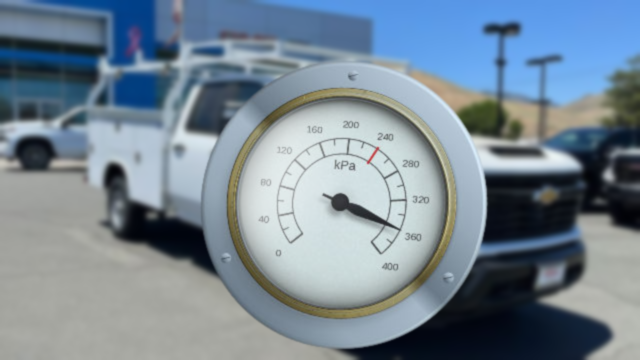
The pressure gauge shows 360 kPa
